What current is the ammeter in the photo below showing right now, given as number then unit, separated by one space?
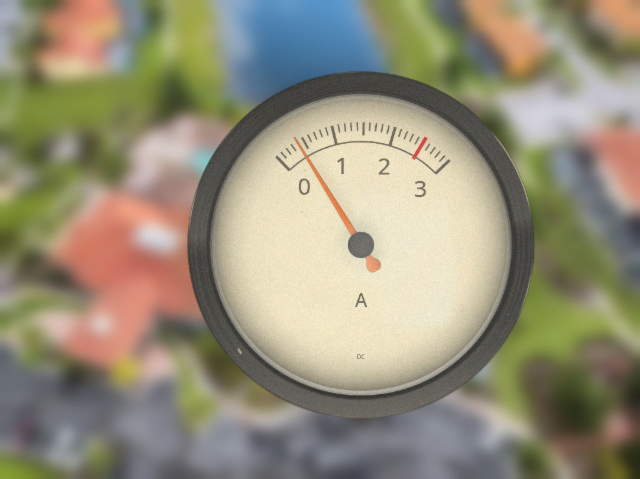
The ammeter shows 0.4 A
